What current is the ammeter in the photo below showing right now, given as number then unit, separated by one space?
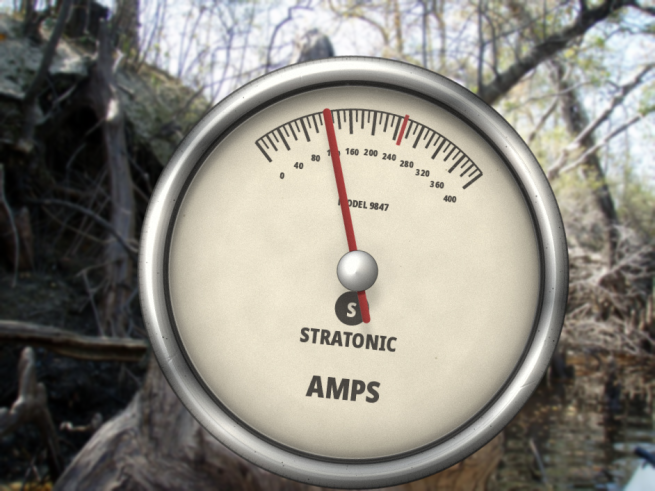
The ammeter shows 120 A
